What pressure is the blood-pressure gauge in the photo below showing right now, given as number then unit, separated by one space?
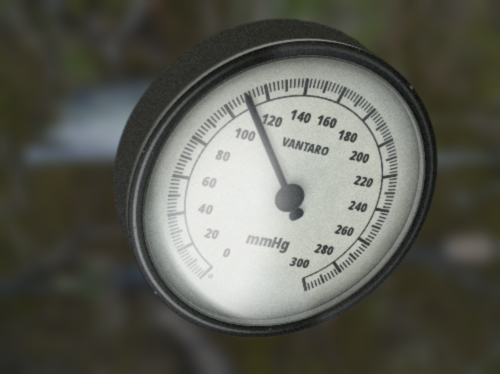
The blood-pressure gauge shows 110 mmHg
